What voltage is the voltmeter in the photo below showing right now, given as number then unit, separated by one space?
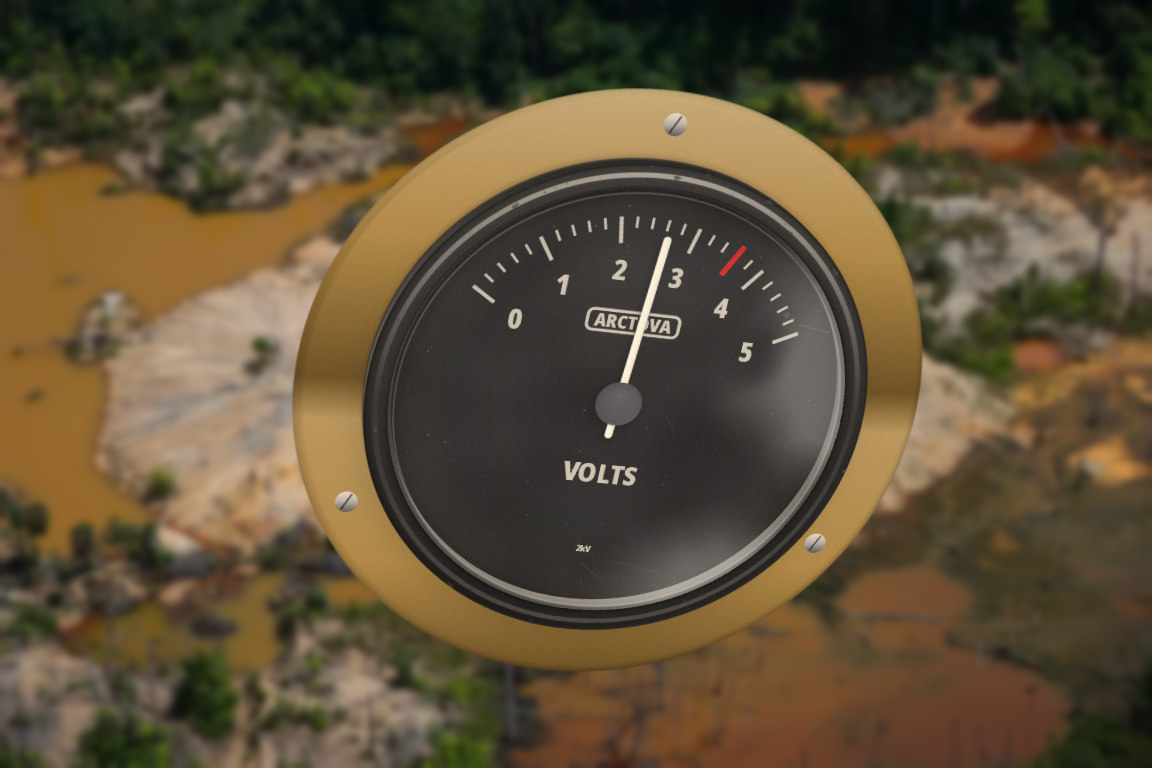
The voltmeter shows 2.6 V
